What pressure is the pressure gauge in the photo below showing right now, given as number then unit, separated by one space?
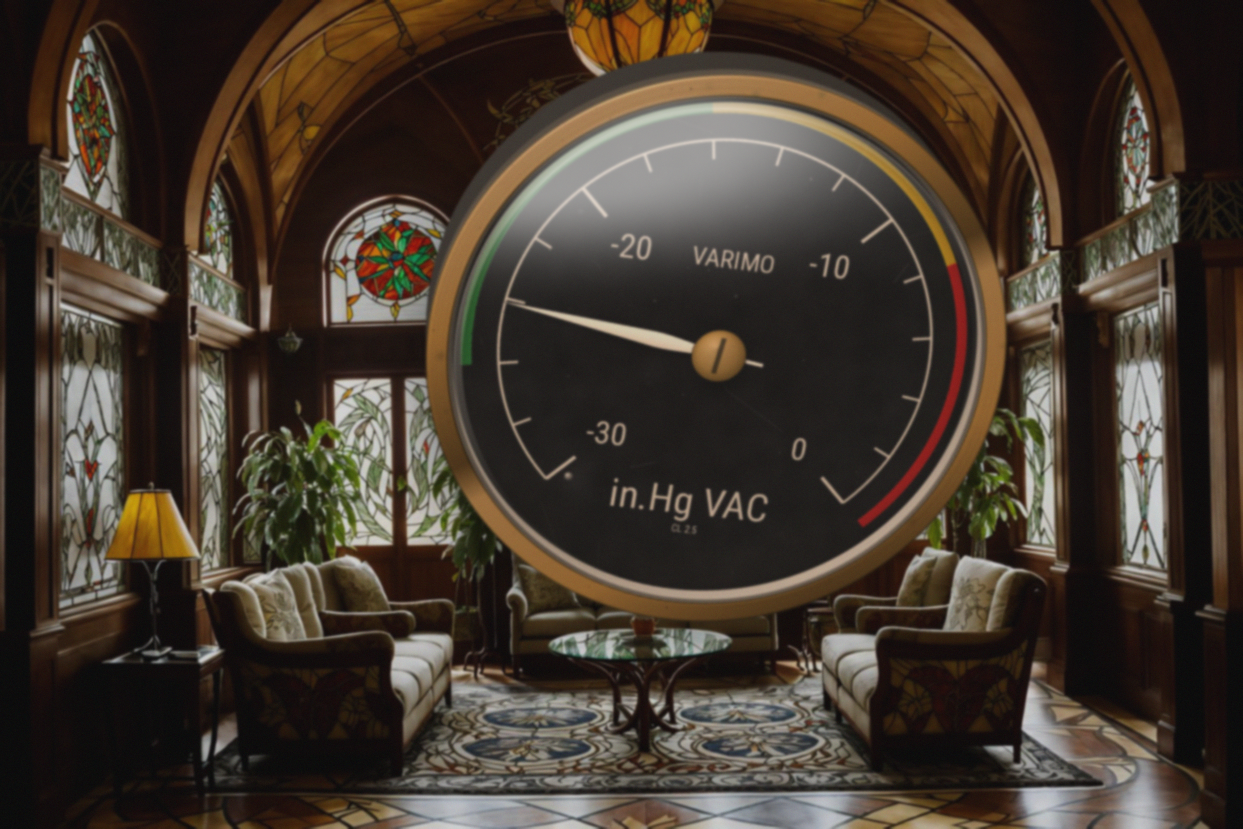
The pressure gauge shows -24 inHg
